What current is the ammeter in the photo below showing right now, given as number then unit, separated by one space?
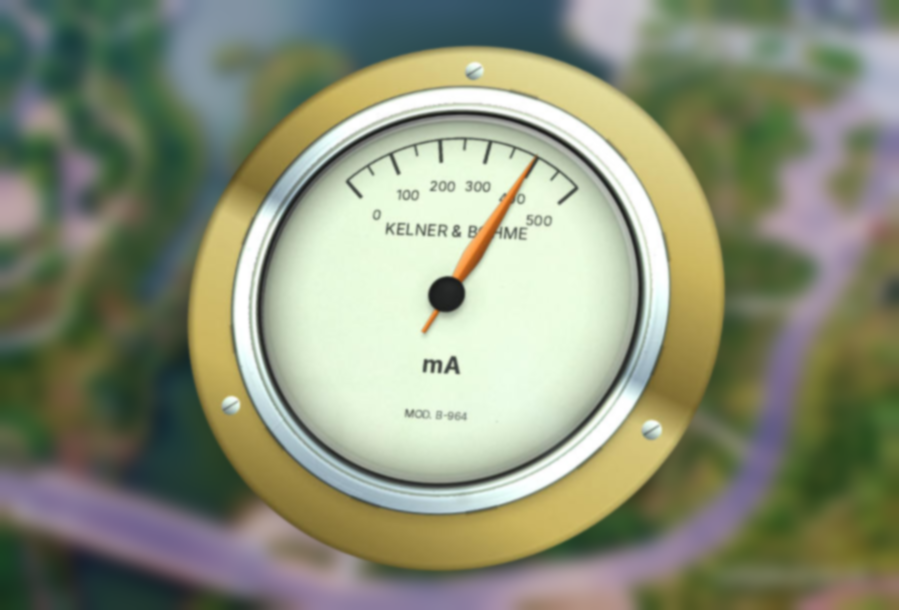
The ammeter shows 400 mA
